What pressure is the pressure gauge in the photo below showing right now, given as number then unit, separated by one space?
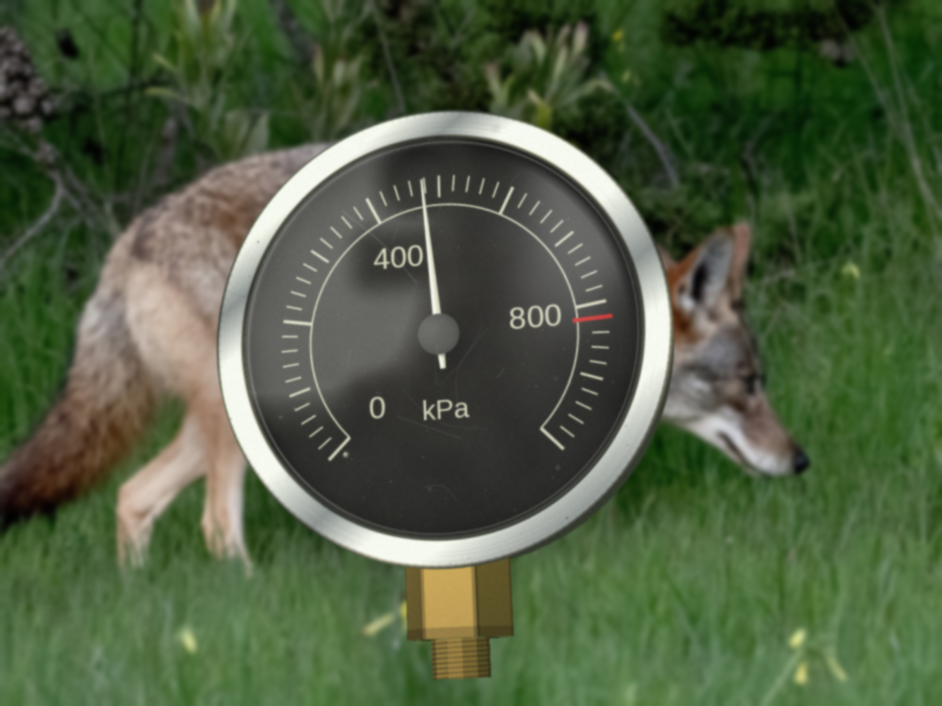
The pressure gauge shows 480 kPa
